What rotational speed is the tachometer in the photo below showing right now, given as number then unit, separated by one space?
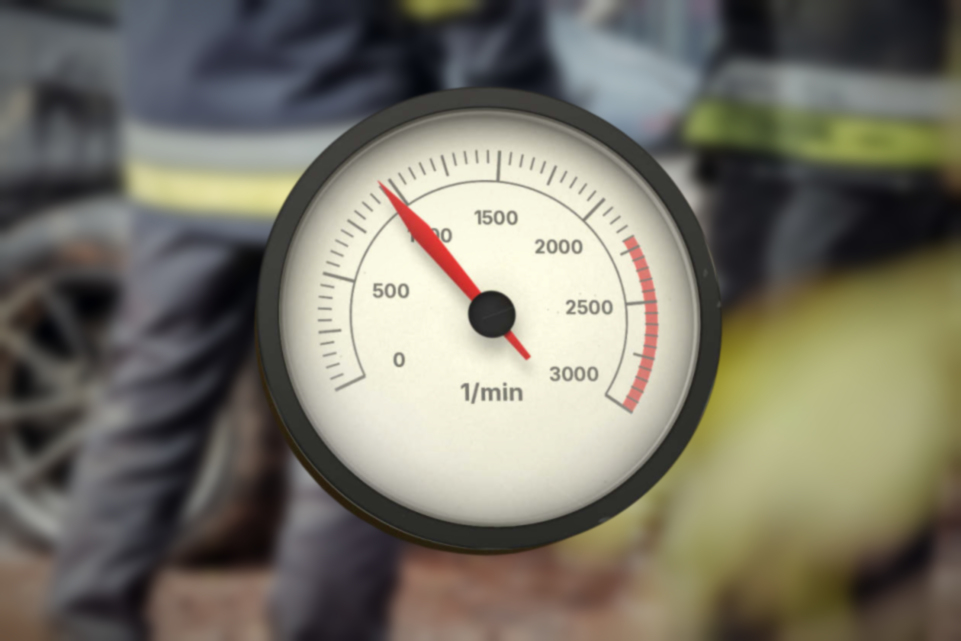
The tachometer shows 950 rpm
